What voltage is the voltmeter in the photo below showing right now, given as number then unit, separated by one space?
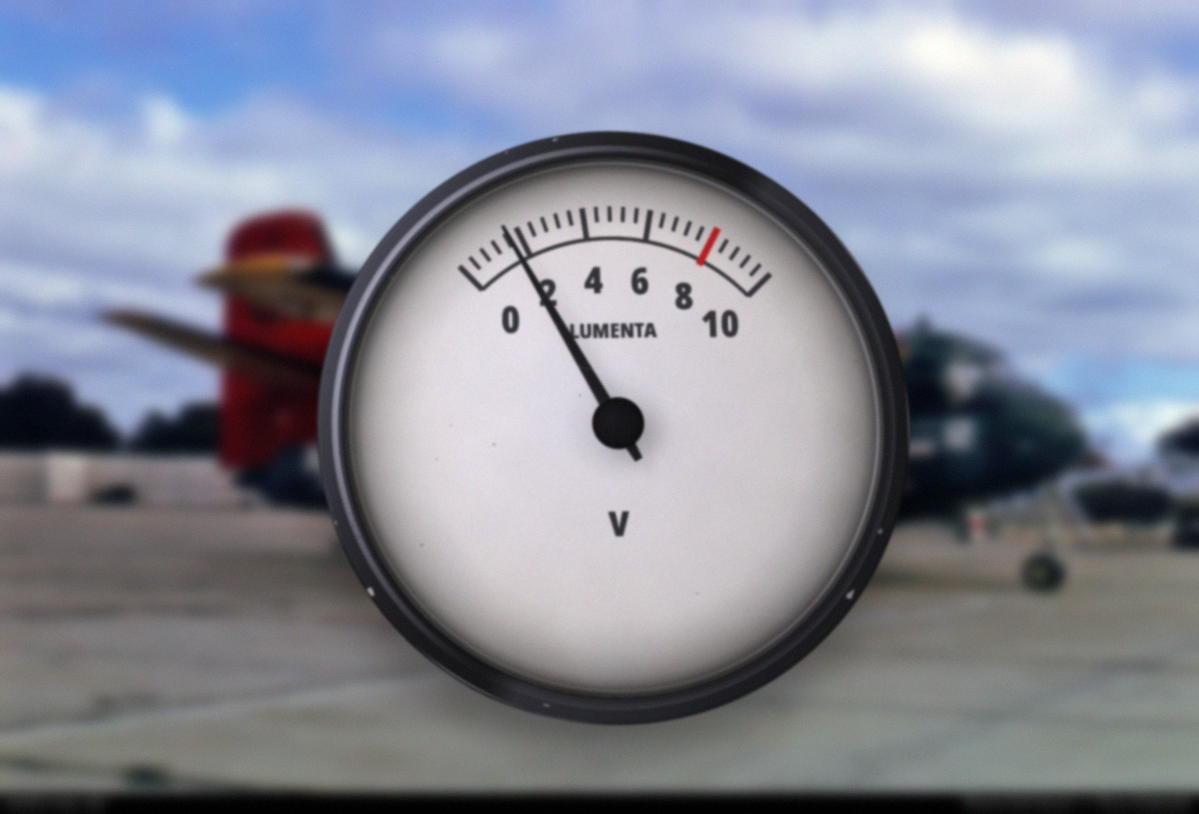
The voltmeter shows 1.6 V
